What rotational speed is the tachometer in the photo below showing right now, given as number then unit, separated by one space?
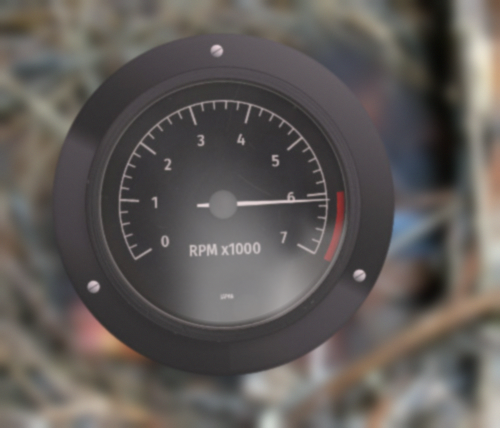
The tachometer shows 6100 rpm
